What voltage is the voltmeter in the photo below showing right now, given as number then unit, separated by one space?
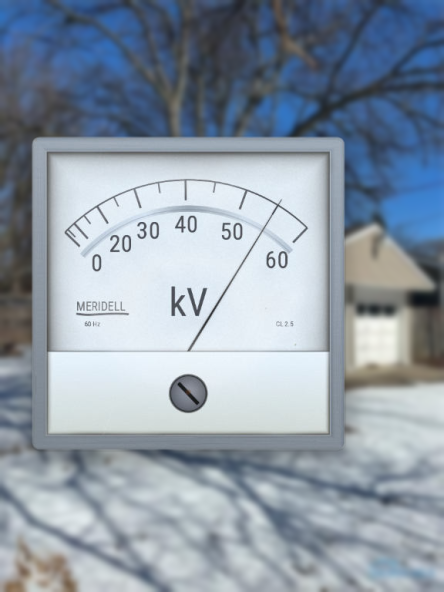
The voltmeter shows 55 kV
